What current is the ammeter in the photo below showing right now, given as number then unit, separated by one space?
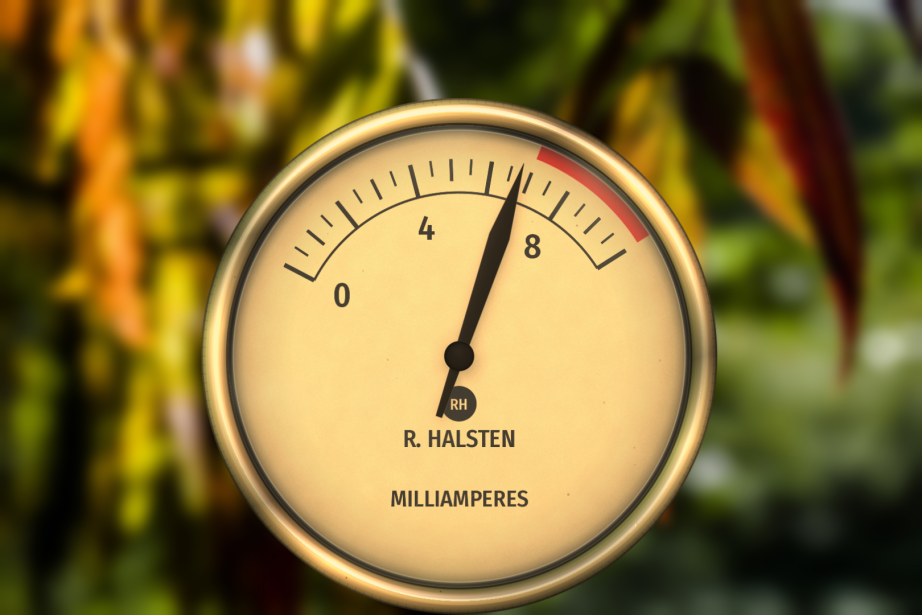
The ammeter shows 6.75 mA
